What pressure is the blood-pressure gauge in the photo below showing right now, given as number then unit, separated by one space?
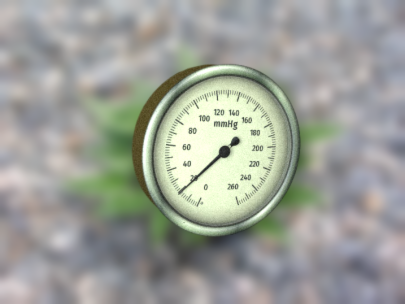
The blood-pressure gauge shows 20 mmHg
